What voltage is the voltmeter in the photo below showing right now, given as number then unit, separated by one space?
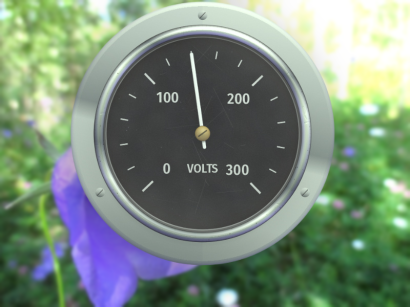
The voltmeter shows 140 V
